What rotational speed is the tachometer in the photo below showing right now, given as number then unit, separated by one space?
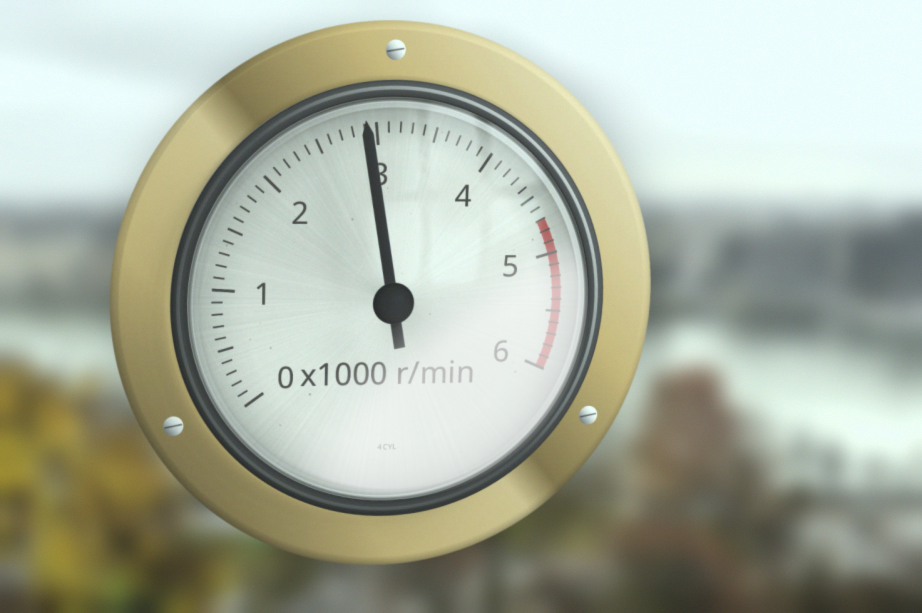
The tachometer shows 2900 rpm
